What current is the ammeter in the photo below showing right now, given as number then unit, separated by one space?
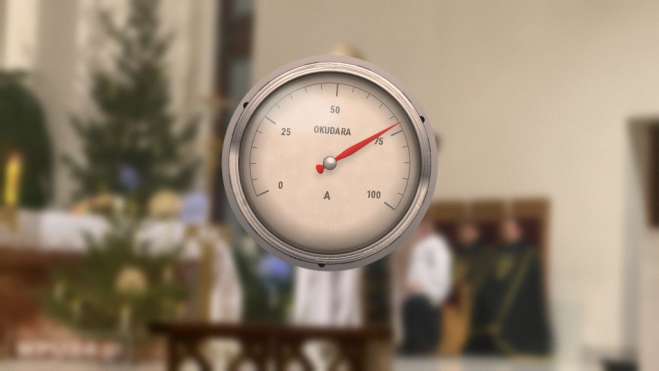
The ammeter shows 72.5 A
